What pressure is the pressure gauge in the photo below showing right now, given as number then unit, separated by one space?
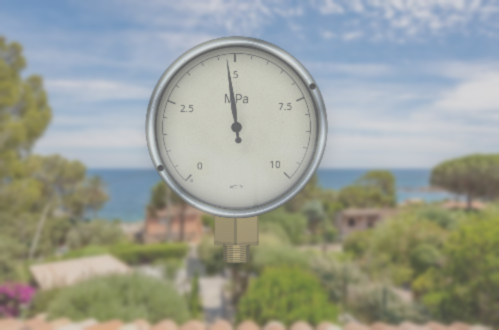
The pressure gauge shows 4.75 MPa
